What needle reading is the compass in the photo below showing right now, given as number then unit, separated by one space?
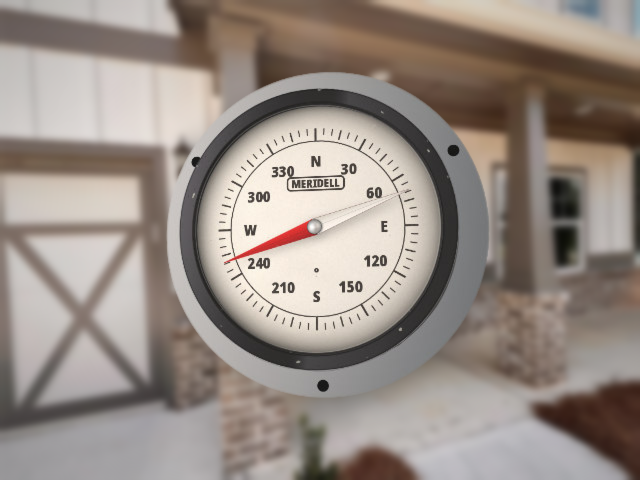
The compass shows 250 °
